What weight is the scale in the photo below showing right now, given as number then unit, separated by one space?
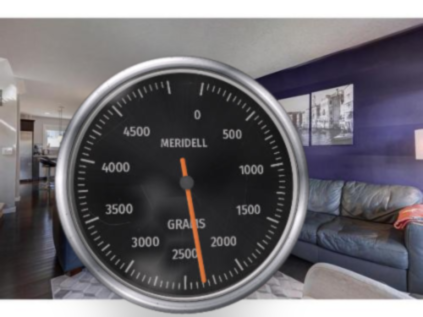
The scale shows 2350 g
